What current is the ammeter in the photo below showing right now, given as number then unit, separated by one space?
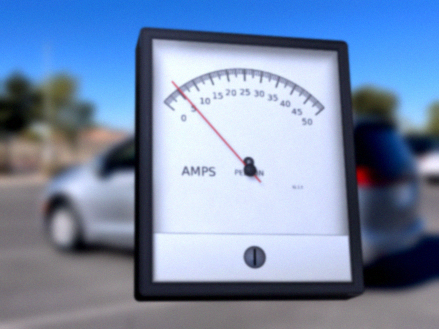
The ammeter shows 5 A
